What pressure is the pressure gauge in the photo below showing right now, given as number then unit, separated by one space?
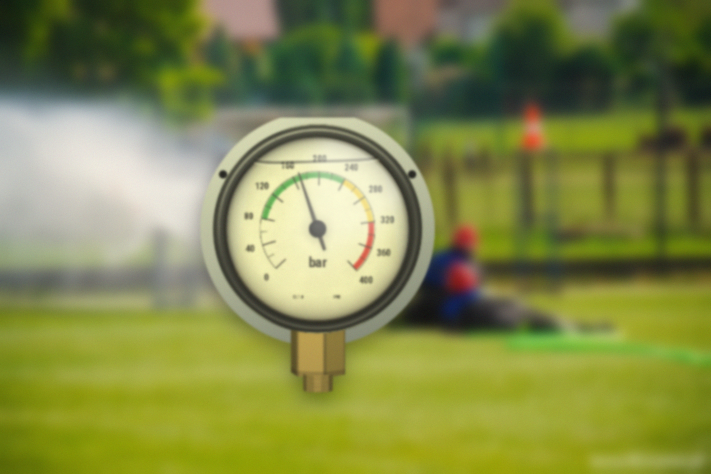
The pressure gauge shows 170 bar
